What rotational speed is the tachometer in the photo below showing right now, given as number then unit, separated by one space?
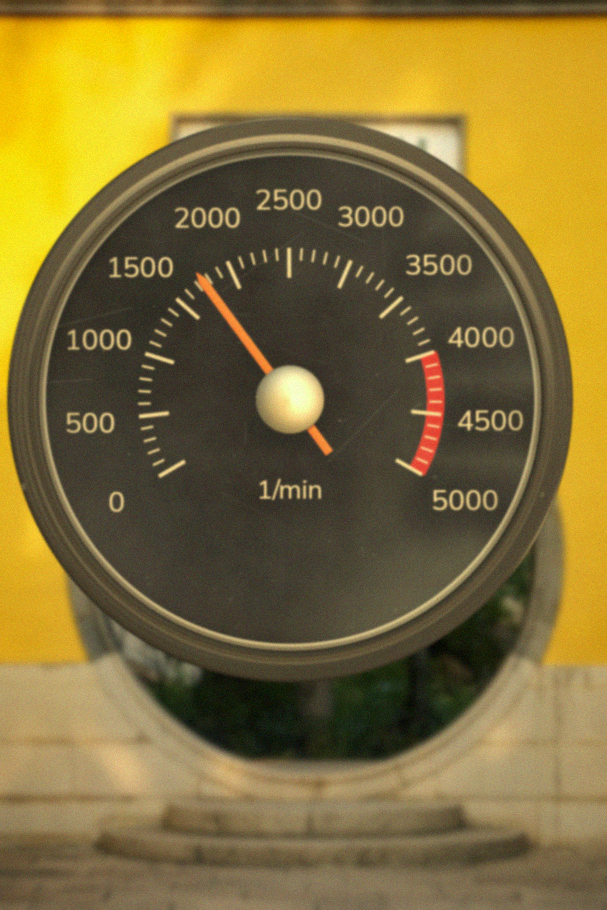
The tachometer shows 1750 rpm
